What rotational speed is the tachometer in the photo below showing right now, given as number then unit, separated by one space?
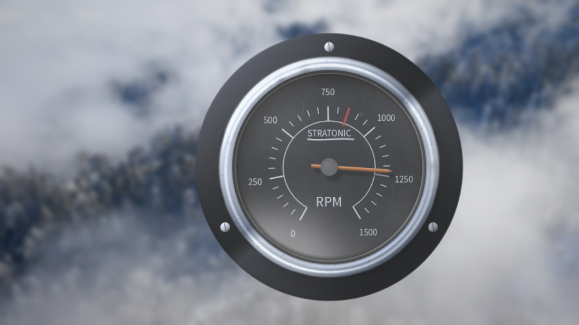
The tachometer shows 1225 rpm
